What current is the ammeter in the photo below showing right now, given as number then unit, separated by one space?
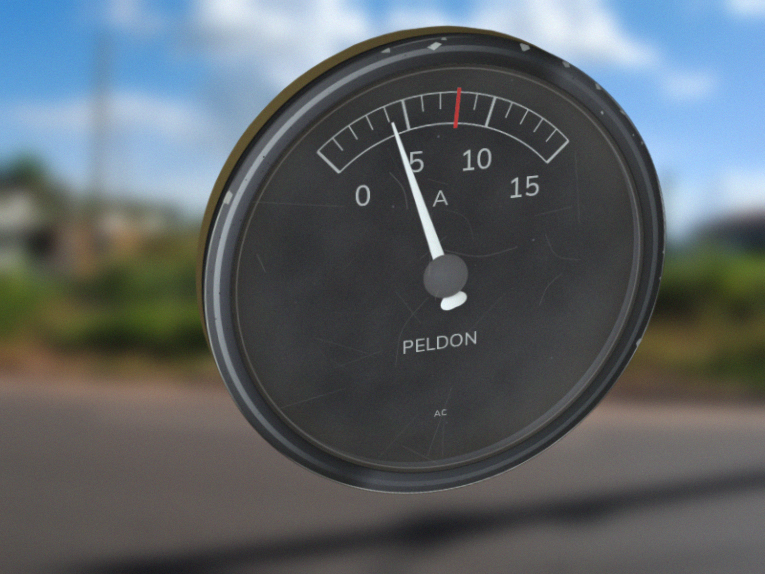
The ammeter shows 4 A
